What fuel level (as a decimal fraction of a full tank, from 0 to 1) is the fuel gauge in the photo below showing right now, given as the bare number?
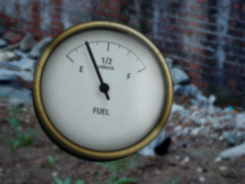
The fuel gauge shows 0.25
